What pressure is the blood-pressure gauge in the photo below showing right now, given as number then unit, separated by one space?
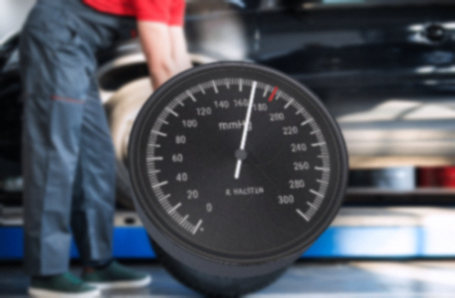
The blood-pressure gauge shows 170 mmHg
